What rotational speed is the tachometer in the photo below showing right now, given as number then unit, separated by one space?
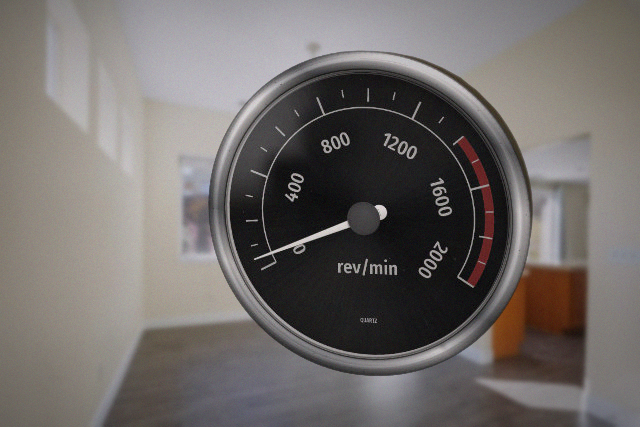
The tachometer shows 50 rpm
